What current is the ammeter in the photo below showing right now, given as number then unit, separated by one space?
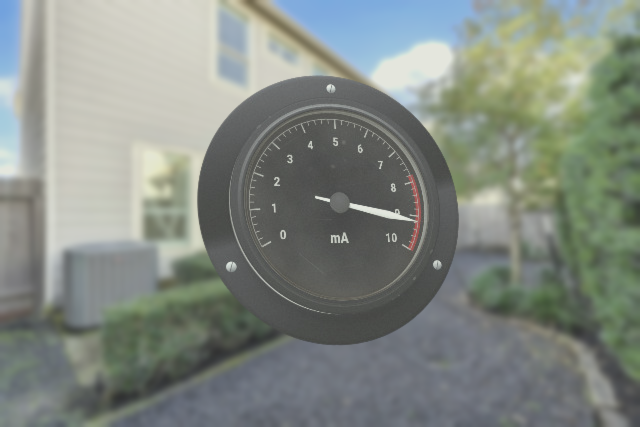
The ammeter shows 9.2 mA
